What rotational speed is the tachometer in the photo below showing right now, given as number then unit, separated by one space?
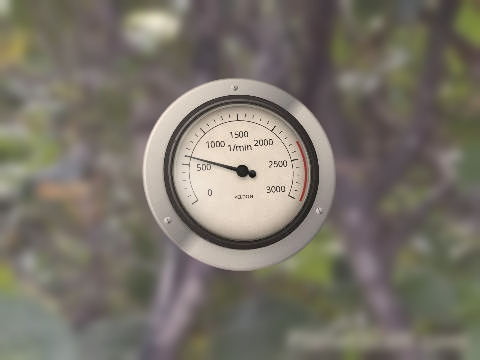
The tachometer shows 600 rpm
